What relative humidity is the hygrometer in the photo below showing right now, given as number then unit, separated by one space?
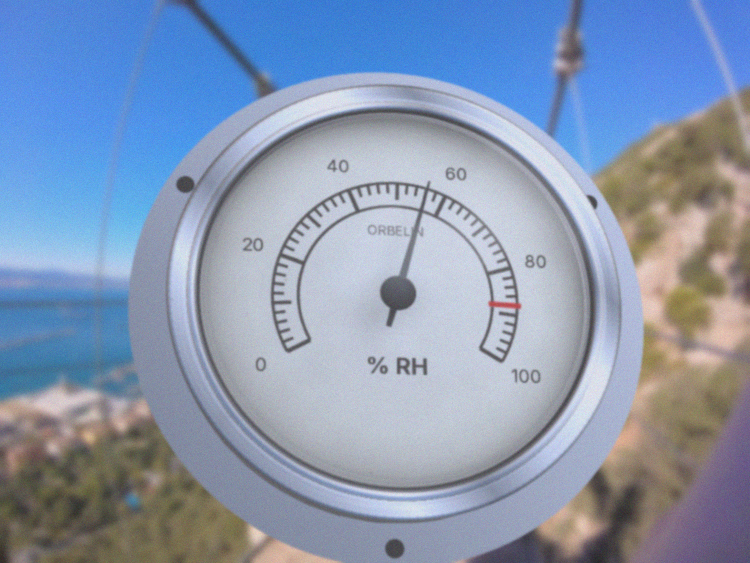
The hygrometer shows 56 %
